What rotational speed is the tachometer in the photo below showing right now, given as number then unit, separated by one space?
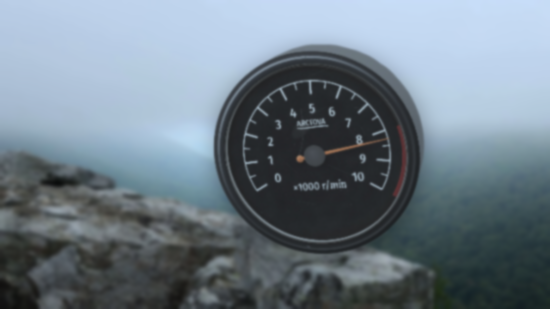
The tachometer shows 8250 rpm
